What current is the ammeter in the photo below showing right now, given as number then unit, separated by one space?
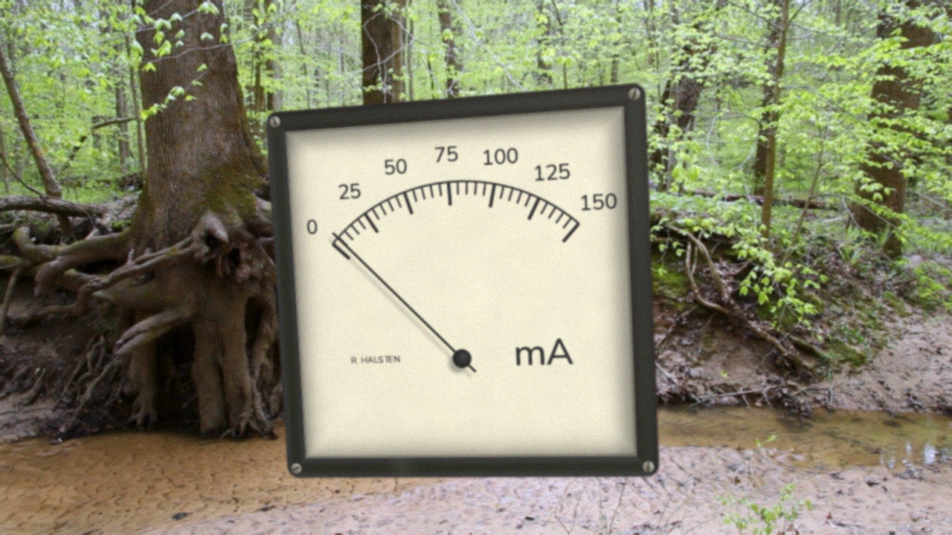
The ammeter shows 5 mA
